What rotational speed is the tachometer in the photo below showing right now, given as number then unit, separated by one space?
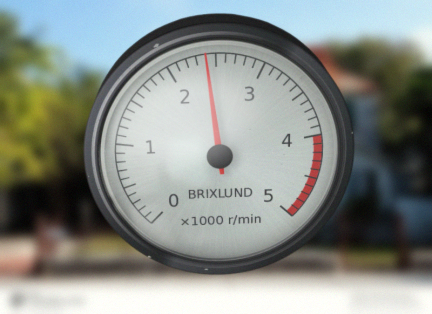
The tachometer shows 2400 rpm
